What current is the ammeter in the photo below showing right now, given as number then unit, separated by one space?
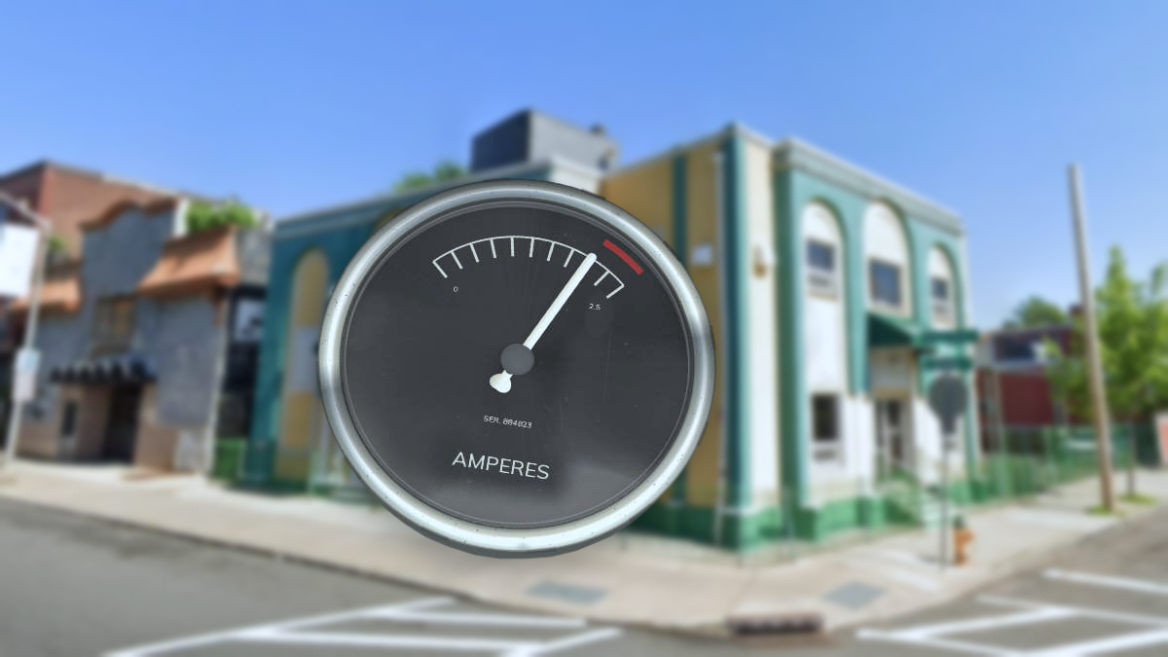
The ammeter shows 2 A
